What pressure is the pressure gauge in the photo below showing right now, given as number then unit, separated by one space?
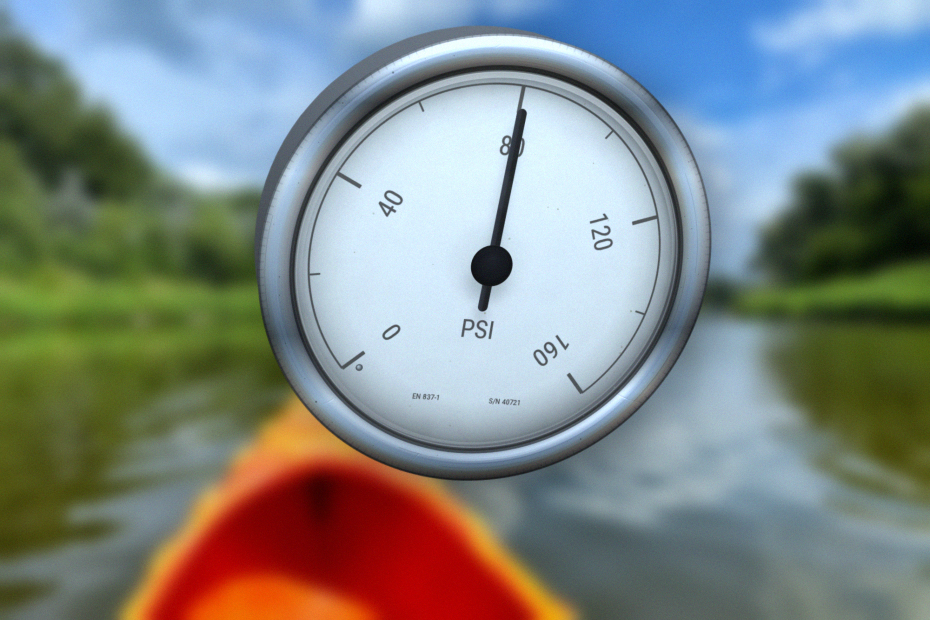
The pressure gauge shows 80 psi
